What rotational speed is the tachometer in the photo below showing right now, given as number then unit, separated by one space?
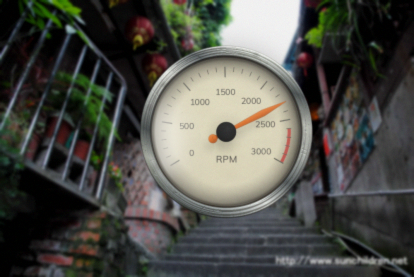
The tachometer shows 2300 rpm
